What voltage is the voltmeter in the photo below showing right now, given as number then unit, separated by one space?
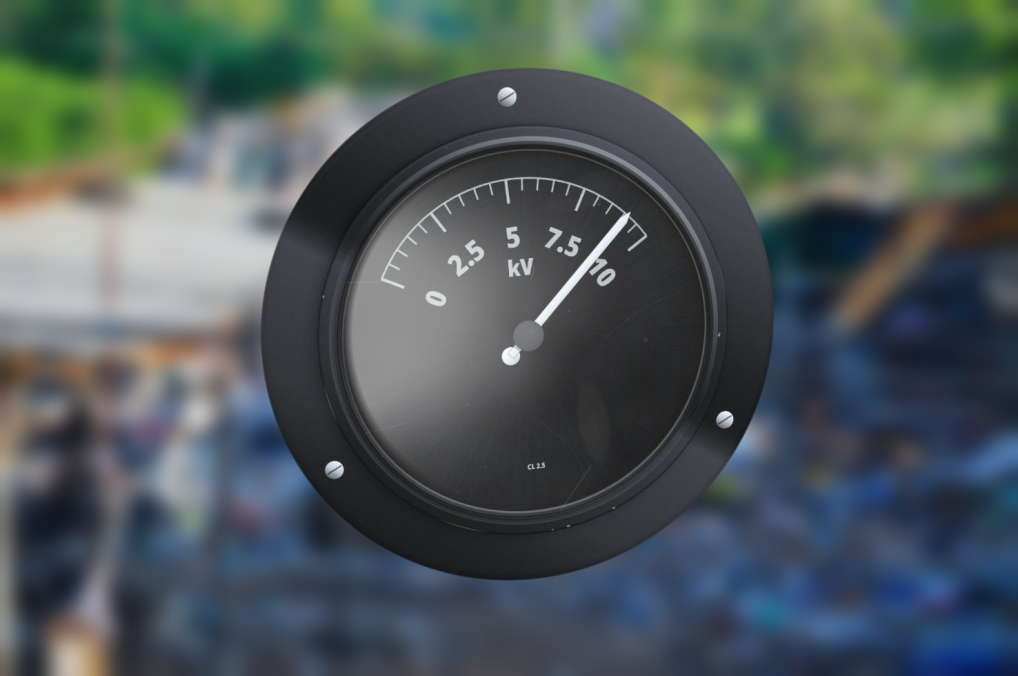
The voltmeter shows 9 kV
